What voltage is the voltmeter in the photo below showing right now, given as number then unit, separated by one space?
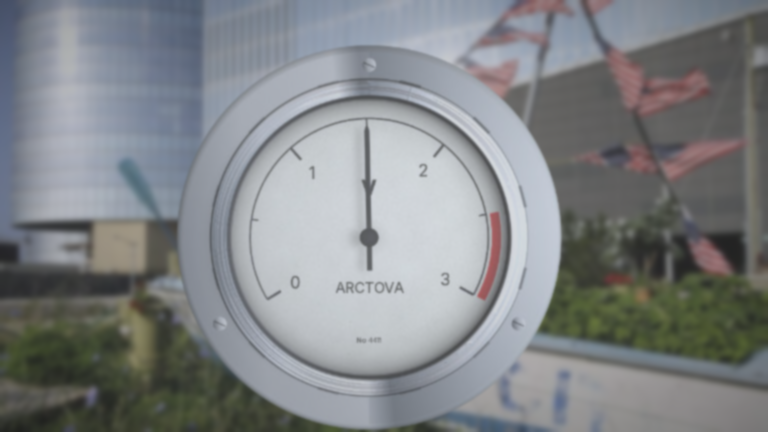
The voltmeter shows 1.5 V
